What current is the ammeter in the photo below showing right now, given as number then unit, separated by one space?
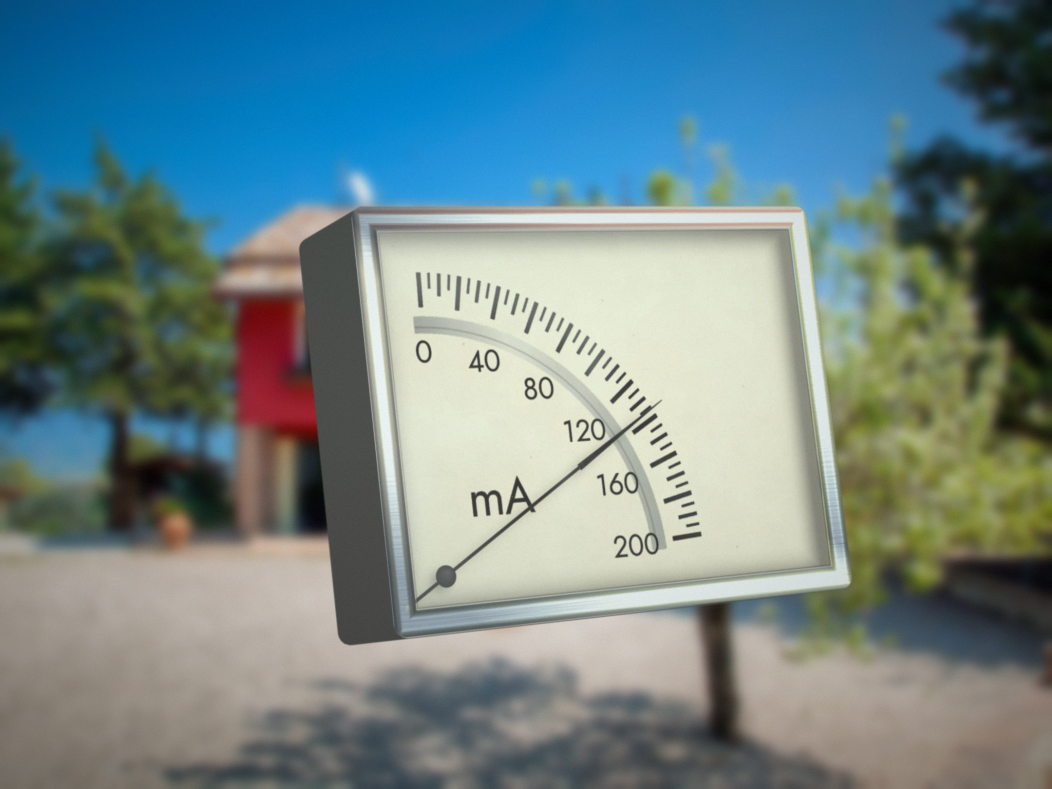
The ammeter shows 135 mA
